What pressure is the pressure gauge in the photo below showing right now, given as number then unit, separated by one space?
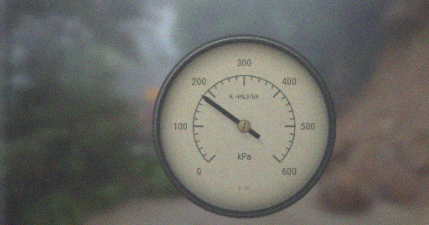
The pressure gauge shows 180 kPa
